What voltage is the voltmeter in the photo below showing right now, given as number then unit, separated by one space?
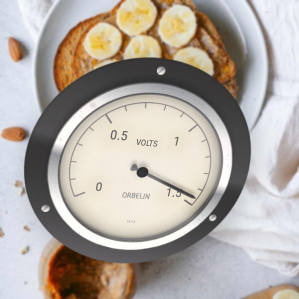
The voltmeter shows 1.45 V
